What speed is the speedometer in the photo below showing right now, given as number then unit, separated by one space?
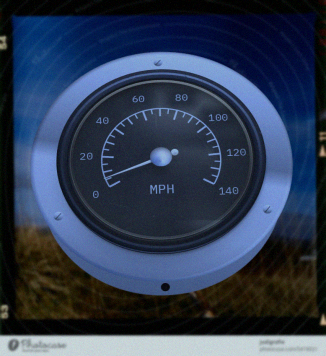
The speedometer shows 5 mph
